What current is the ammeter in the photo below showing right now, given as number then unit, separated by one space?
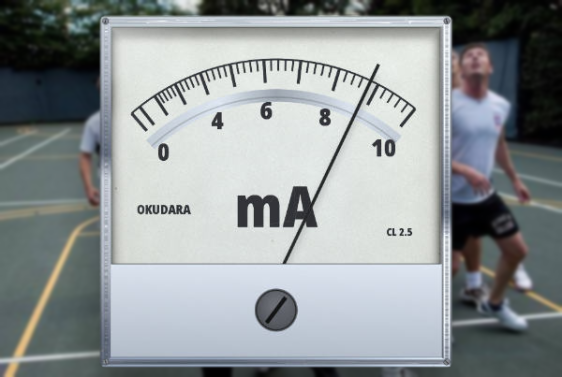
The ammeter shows 8.8 mA
